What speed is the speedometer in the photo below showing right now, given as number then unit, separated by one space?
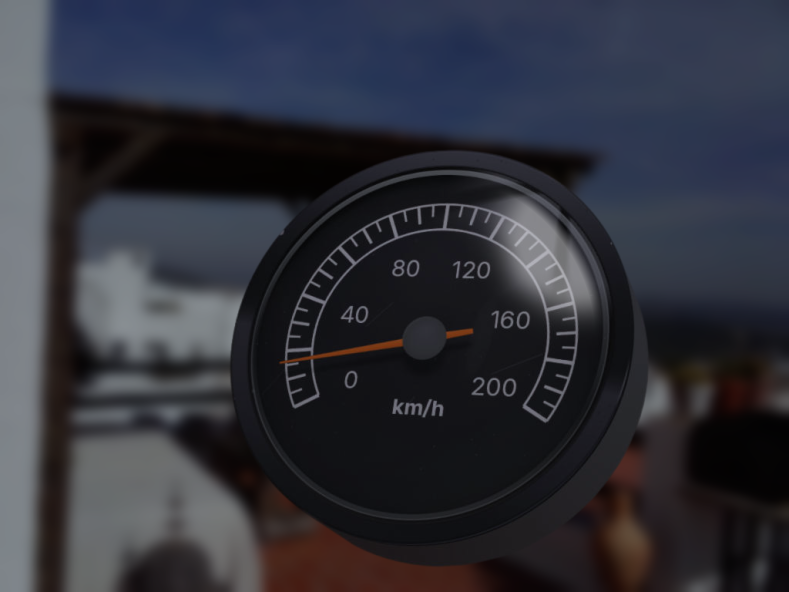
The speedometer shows 15 km/h
